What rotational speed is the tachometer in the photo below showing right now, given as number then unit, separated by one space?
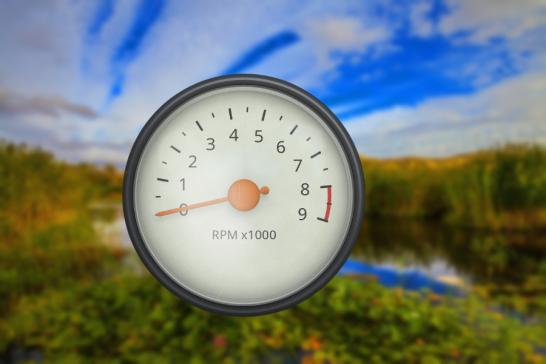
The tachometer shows 0 rpm
